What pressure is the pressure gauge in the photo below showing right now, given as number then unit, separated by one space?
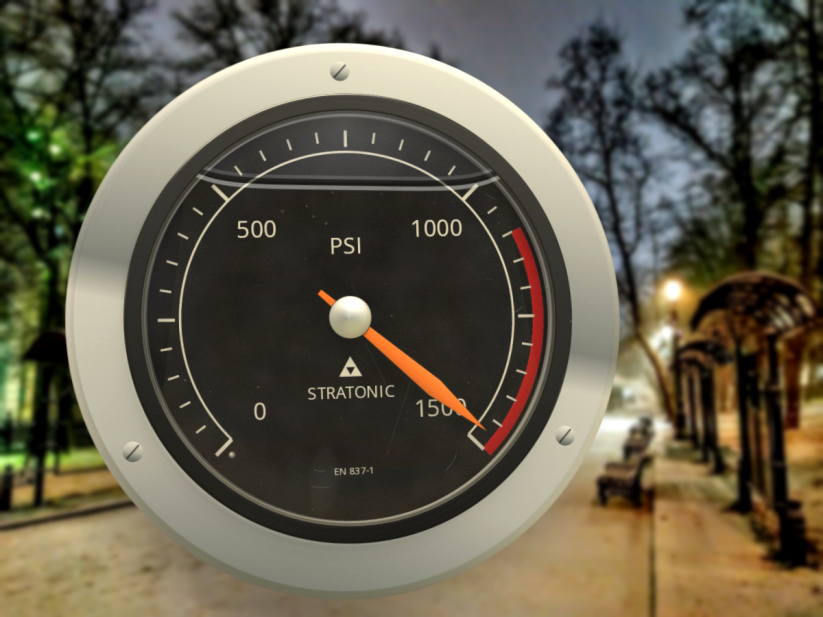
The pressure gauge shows 1475 psi
